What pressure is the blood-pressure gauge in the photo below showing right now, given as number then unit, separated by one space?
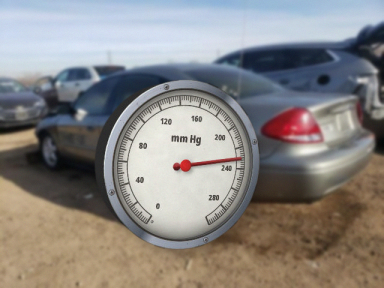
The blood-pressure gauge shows 230 mmHg
